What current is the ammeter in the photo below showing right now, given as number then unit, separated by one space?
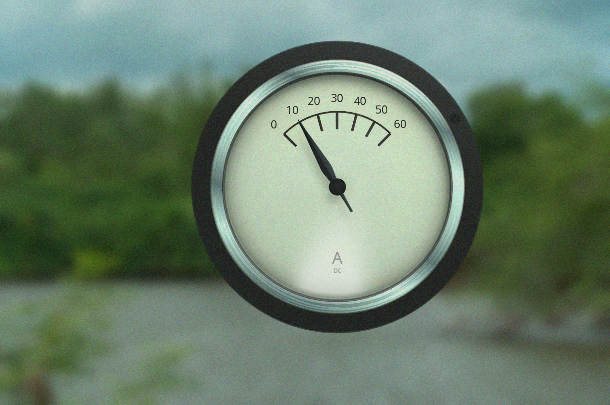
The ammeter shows 10 A
